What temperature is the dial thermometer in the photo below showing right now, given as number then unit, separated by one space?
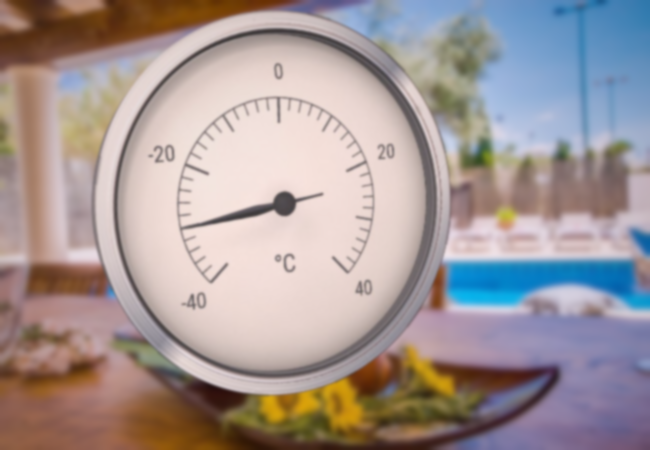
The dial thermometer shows -30 °C
